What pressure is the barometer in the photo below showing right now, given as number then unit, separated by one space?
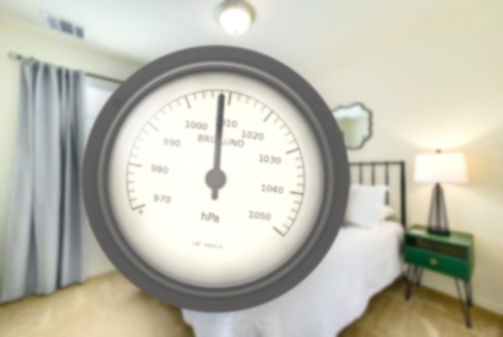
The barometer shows 1008 hPa
